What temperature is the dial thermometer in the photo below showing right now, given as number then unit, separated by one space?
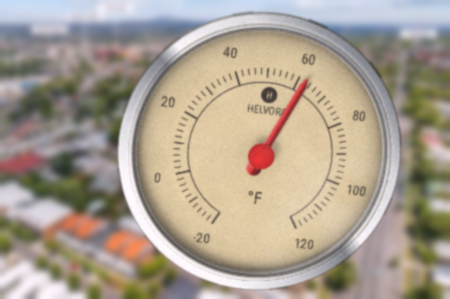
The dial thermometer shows 62 °F
